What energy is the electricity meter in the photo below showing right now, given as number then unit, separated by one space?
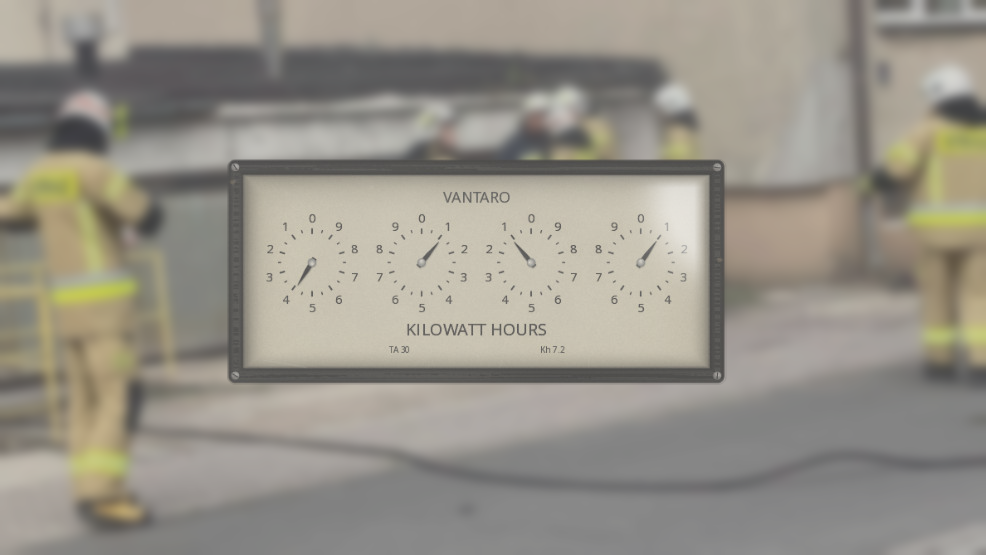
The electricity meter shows 4111 kWh
